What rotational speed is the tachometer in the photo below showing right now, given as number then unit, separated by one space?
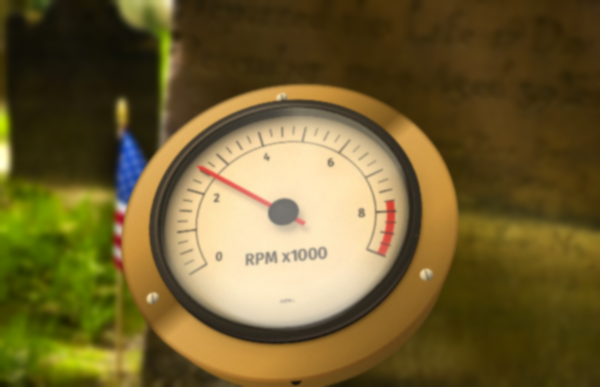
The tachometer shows 2500 rpm
